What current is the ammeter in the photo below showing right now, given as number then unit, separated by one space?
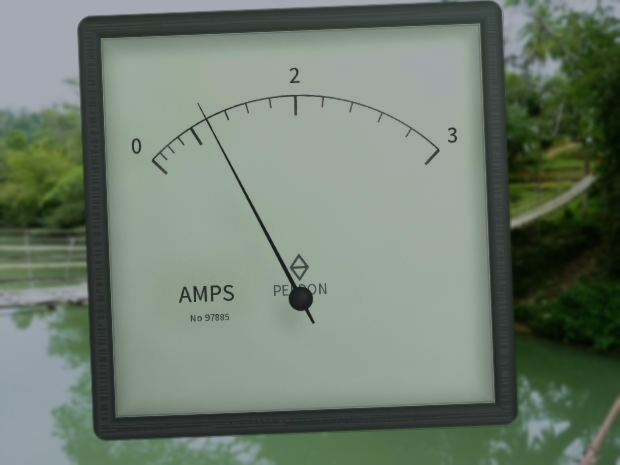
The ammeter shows 1.2 A
